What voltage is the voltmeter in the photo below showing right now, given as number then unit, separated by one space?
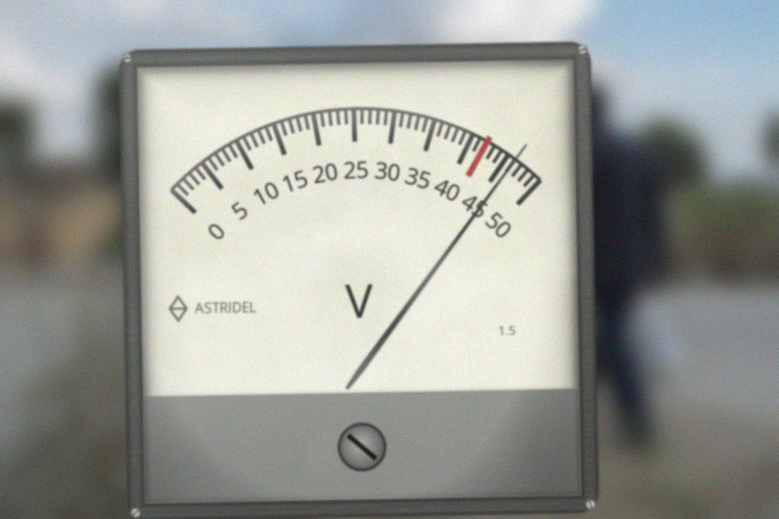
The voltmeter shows 46 V
